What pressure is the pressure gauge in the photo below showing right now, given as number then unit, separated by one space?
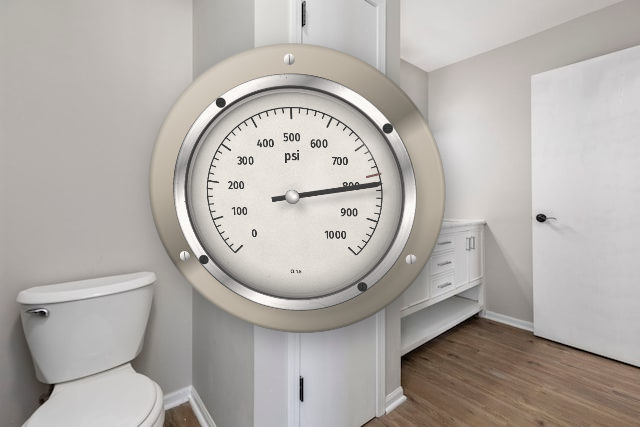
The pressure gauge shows 800 psi
